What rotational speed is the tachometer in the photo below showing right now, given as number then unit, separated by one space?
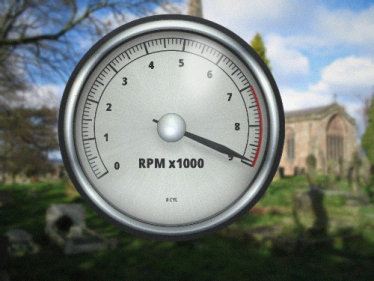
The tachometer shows 8900 rpm
